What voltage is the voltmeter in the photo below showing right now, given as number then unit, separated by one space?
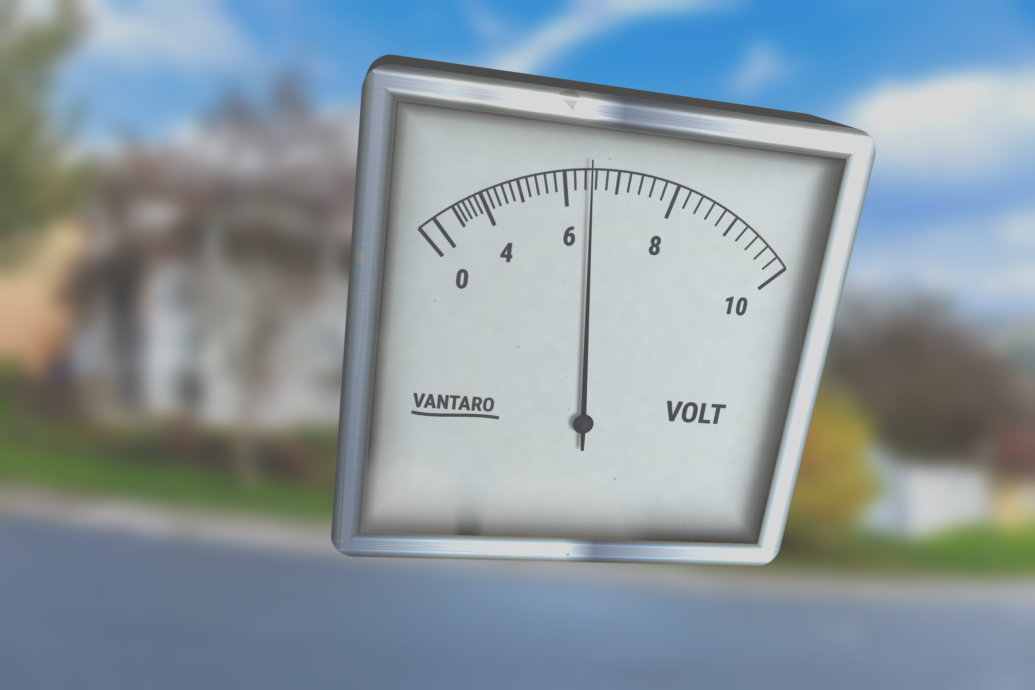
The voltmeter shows 6.5 V
